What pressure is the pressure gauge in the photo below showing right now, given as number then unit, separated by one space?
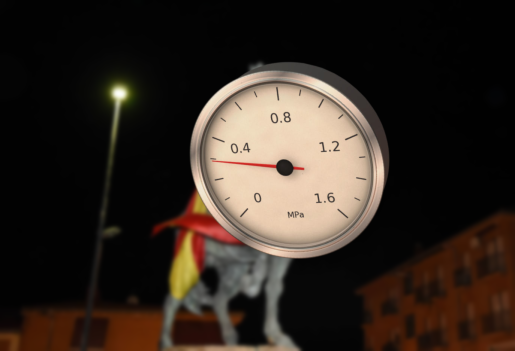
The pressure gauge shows 0.3 MPa
